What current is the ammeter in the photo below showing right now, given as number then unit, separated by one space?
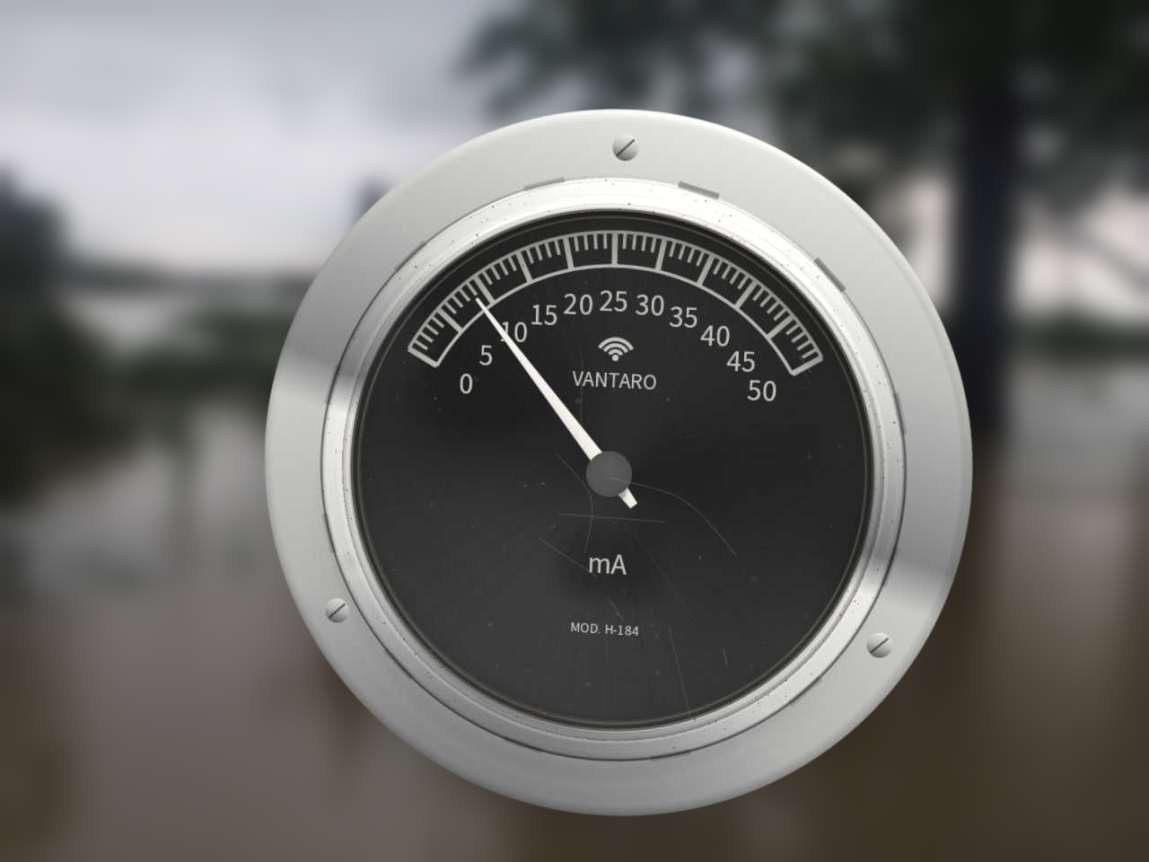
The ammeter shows 9 mA
